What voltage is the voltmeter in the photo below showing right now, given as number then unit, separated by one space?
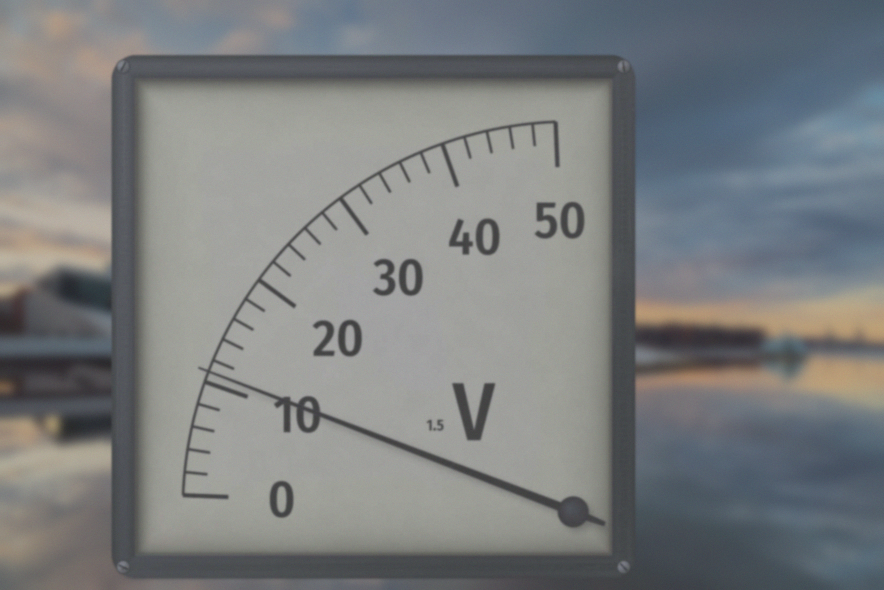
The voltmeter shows 11 V
